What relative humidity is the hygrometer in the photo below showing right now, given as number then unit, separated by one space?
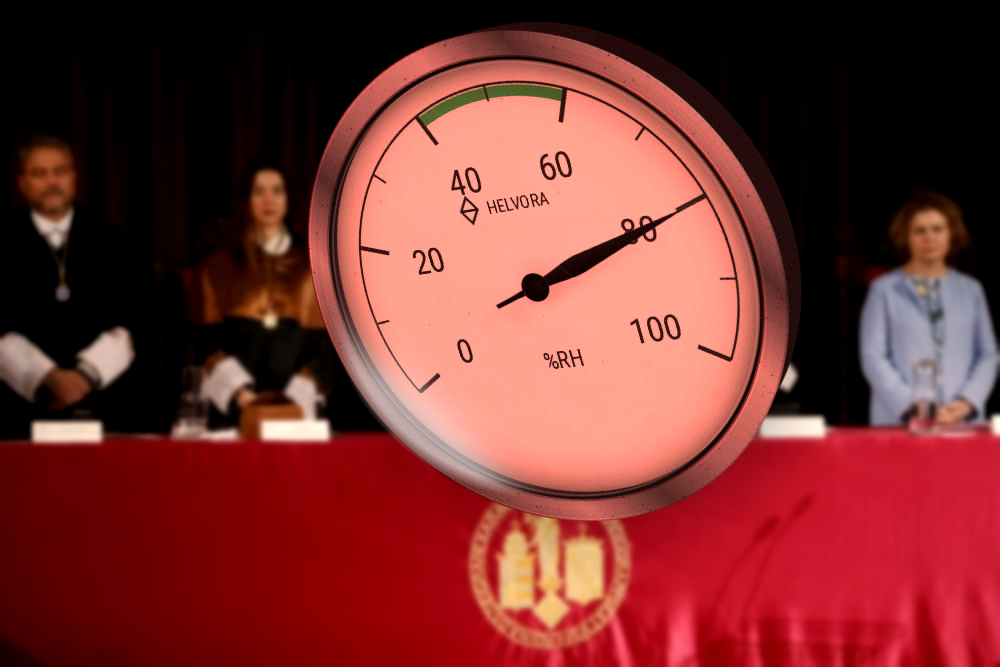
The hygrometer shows 80 %
